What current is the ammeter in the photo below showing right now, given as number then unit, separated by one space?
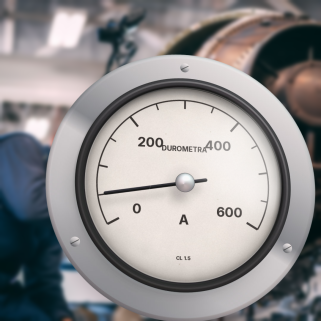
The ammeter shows 50 A
